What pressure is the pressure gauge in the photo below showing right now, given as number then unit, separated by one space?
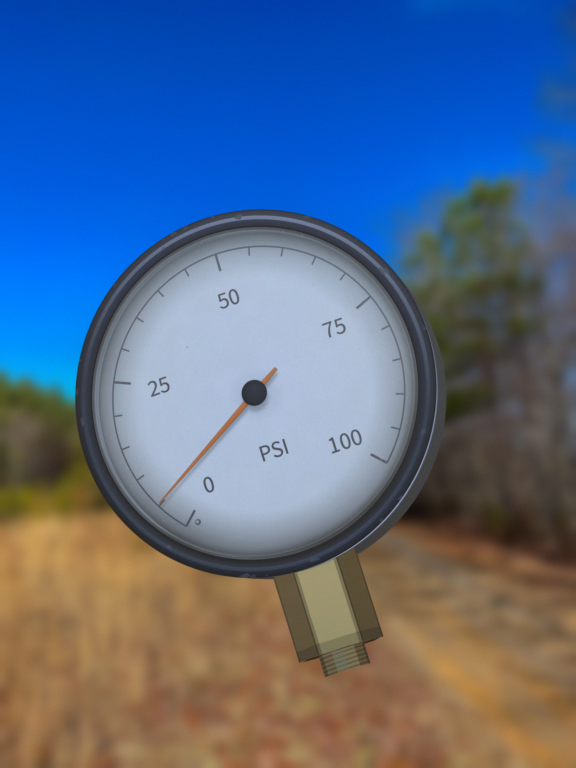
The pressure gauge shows 5 psi
